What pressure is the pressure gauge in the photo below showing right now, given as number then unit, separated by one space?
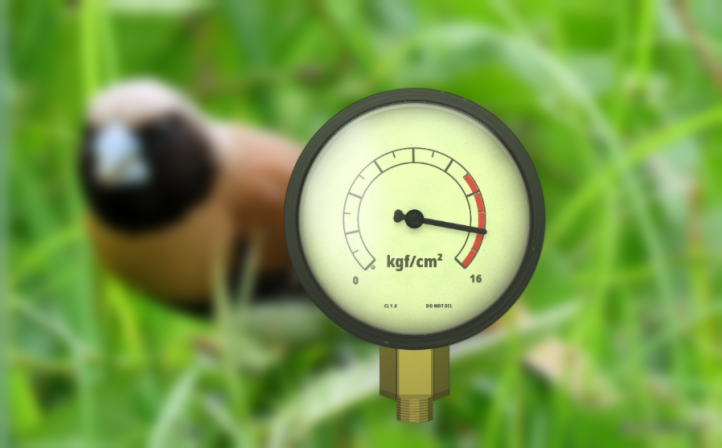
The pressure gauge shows 14 kg/cm²
